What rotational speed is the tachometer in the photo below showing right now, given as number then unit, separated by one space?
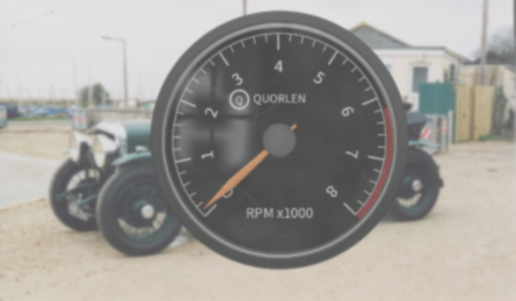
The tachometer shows 100 rpm
